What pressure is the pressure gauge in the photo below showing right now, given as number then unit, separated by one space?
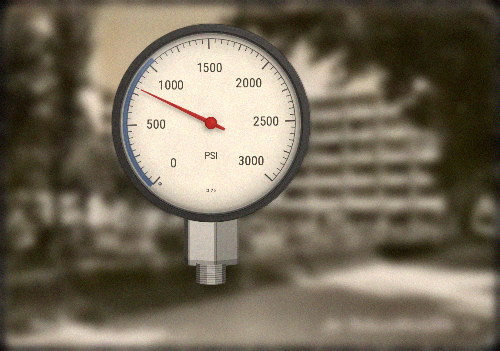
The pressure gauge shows 800 psi
